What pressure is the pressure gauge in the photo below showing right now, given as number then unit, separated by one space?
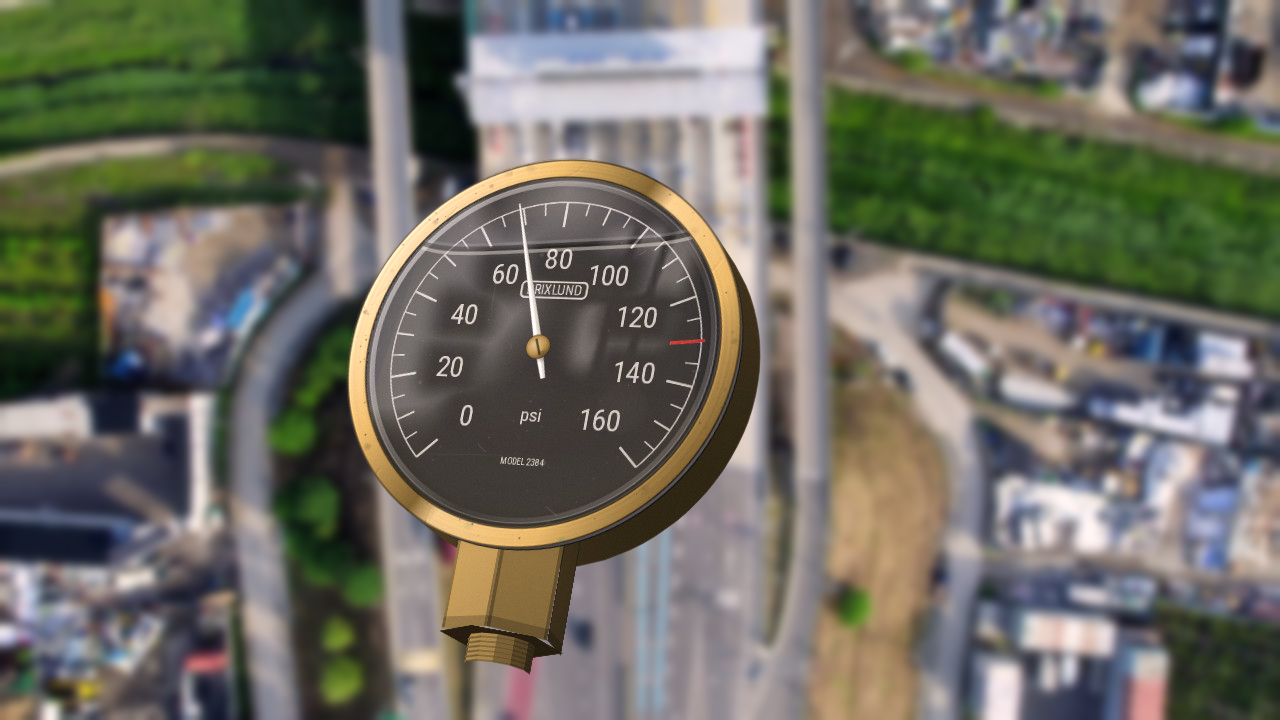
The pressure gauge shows 70 psi
